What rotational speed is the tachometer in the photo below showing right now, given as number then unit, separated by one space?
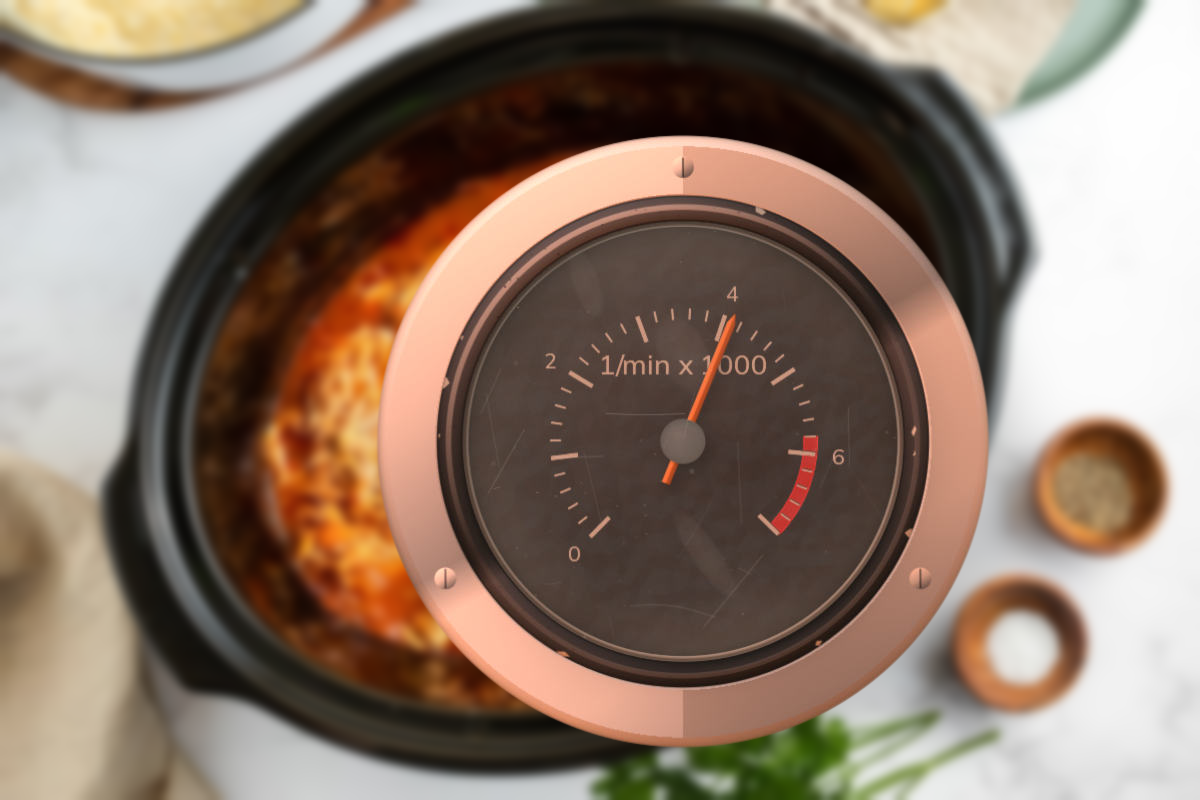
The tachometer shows 4100 rpm
